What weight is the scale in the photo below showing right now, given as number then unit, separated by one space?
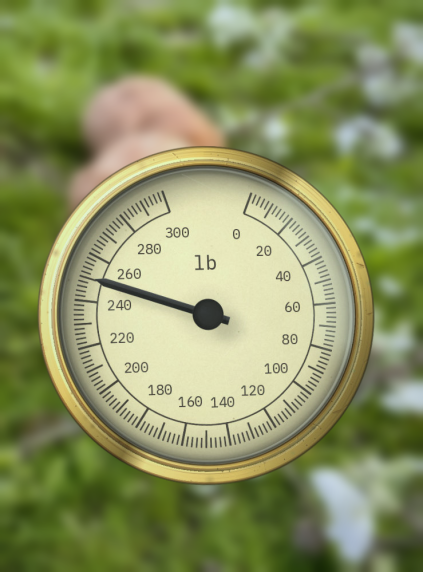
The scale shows 250 lb
